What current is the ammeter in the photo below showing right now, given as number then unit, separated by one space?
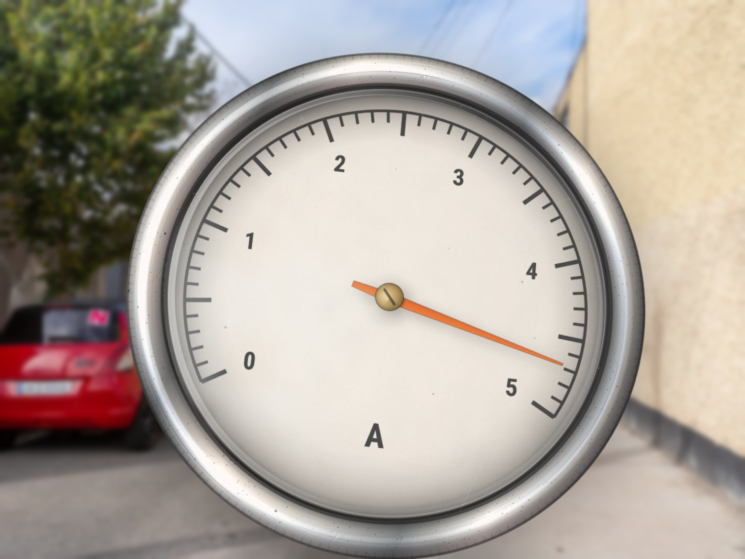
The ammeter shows 4.7 A
